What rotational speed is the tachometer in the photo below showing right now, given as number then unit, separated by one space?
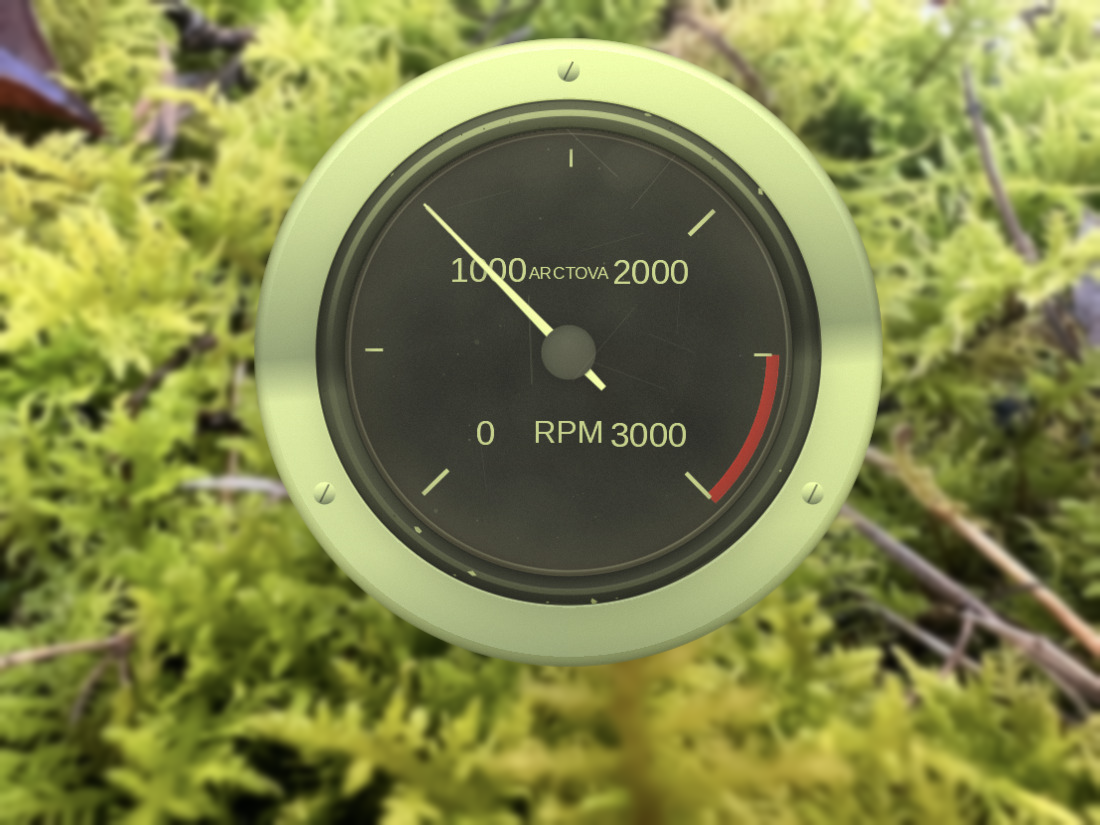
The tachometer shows 1000 rpm
